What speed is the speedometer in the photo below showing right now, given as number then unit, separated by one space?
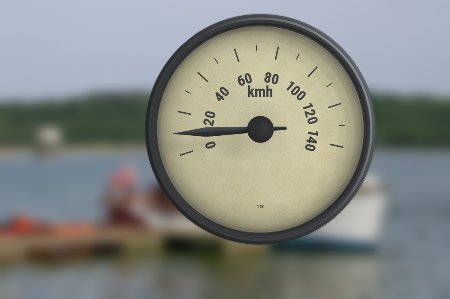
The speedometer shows 10 km/h
